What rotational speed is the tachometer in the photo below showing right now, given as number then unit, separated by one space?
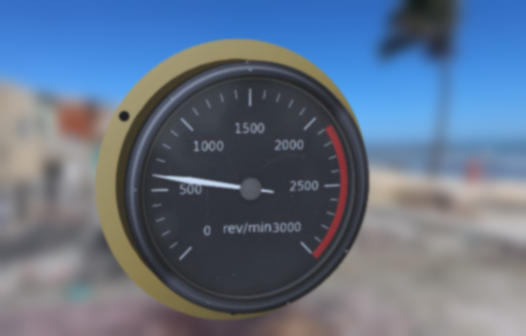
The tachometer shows 600 rpm
